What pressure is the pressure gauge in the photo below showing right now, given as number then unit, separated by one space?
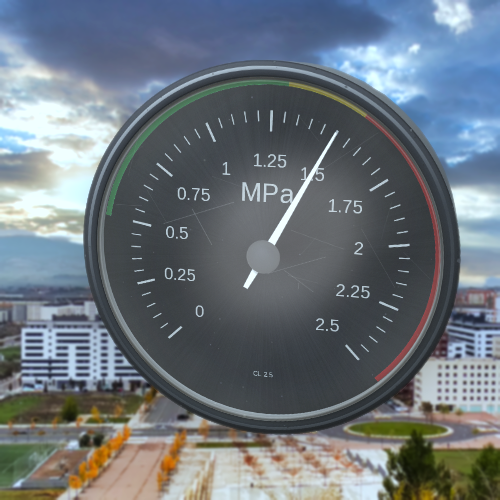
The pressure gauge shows 1.5 MPa
